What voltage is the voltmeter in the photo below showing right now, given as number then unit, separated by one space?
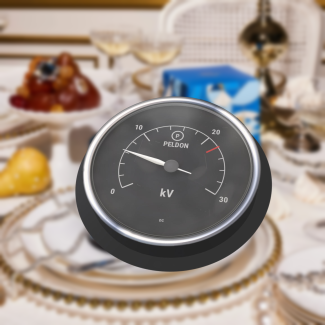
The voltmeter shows 6 kV
